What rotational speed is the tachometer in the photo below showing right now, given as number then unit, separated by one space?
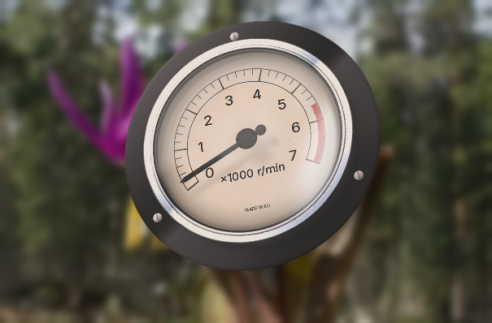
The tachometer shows 200 rpm
